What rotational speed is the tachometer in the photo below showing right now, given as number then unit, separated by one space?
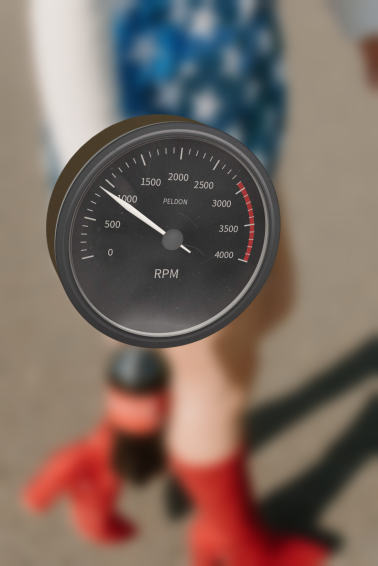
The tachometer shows 900 rpm
